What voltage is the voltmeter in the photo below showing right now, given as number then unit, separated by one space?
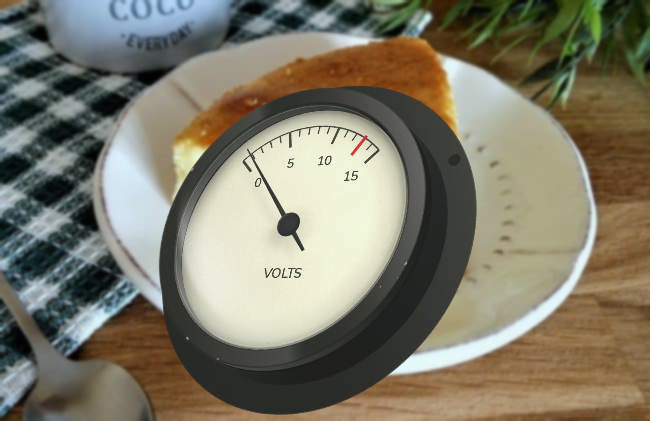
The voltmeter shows 1 V
